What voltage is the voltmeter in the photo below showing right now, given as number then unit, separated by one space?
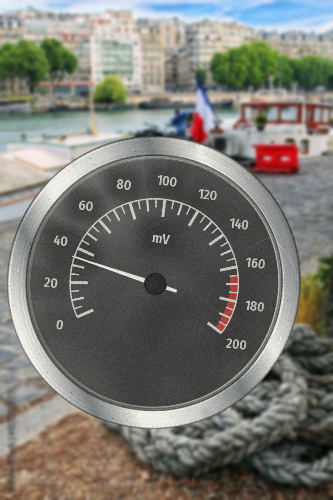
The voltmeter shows 35 mV
